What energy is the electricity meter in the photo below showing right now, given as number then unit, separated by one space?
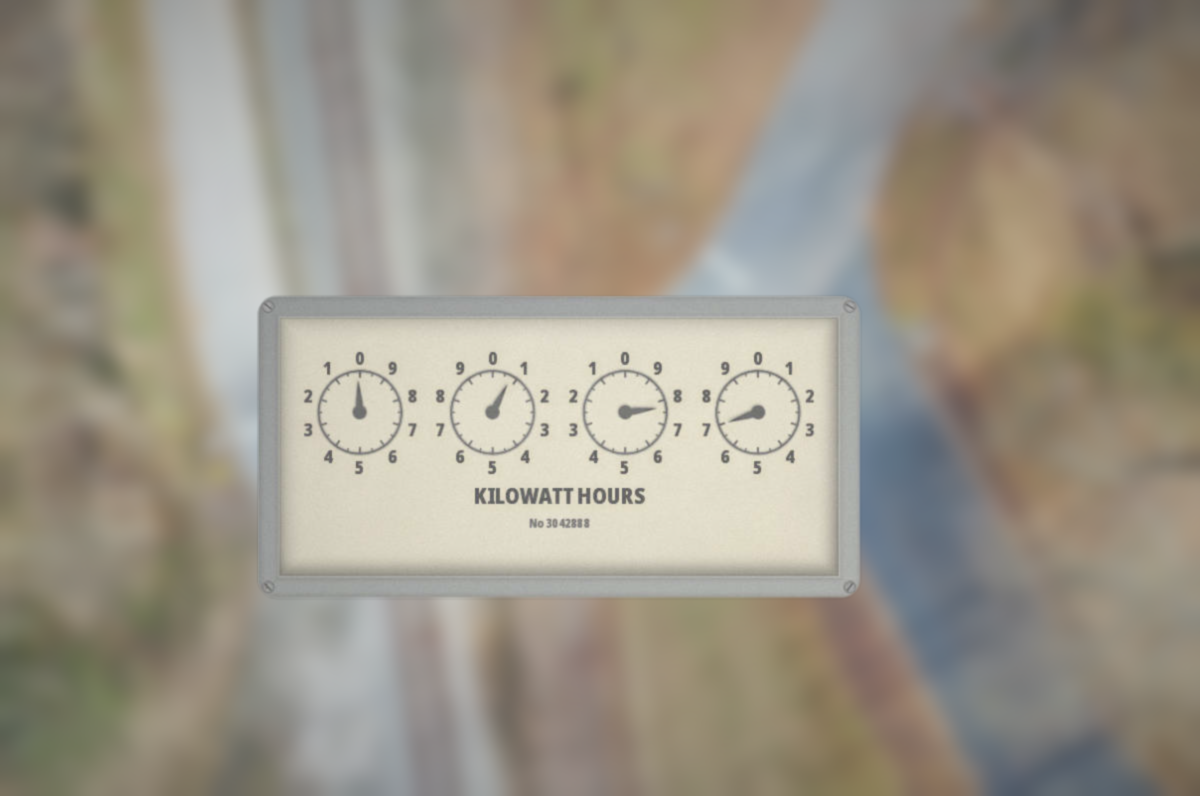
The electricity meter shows 77 kWh
